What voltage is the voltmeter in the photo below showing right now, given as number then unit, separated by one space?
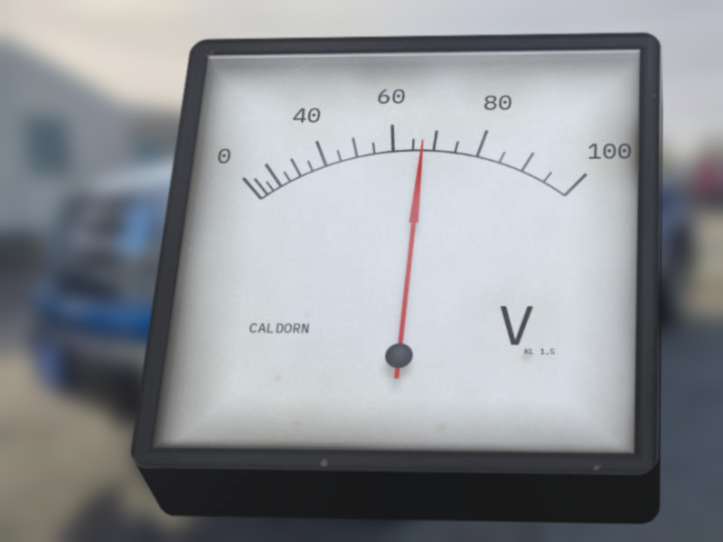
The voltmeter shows 67.5 V
